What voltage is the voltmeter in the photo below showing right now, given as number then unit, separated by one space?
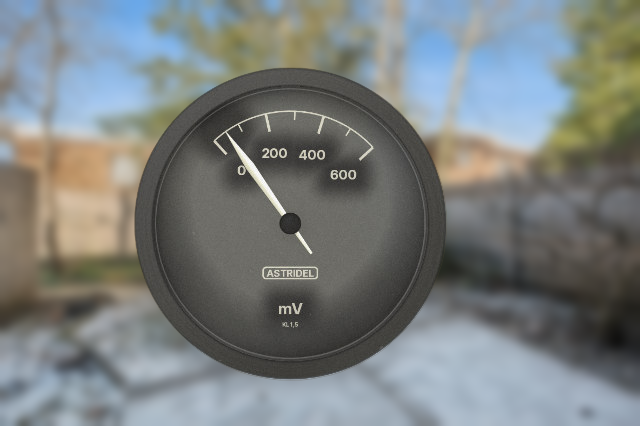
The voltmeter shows 50 mV
